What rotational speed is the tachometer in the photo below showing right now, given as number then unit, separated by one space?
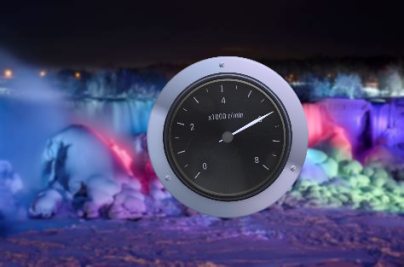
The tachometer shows 6000 rpm
